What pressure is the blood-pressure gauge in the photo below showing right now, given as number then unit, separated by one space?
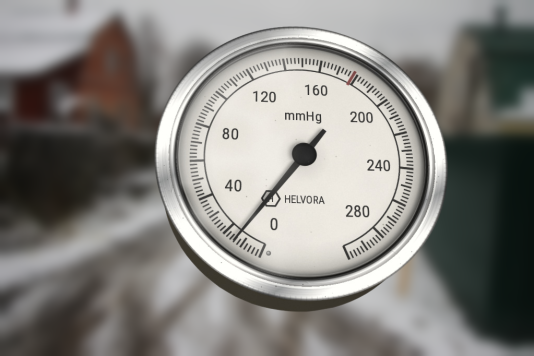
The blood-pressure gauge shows 14 mmHg
